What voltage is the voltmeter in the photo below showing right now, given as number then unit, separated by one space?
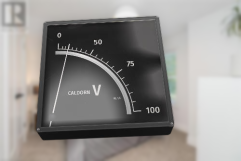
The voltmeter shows 25 V
